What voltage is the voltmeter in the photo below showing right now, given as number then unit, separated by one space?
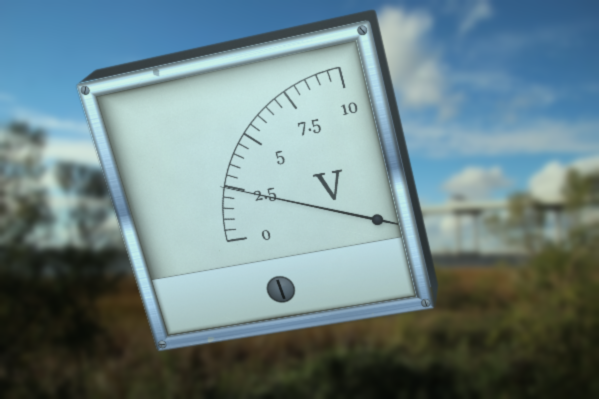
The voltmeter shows 2.5 V
